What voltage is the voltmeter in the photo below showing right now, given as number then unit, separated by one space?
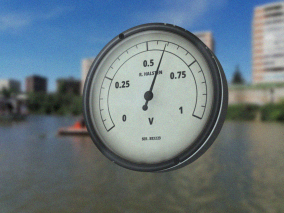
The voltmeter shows 0.6 V
